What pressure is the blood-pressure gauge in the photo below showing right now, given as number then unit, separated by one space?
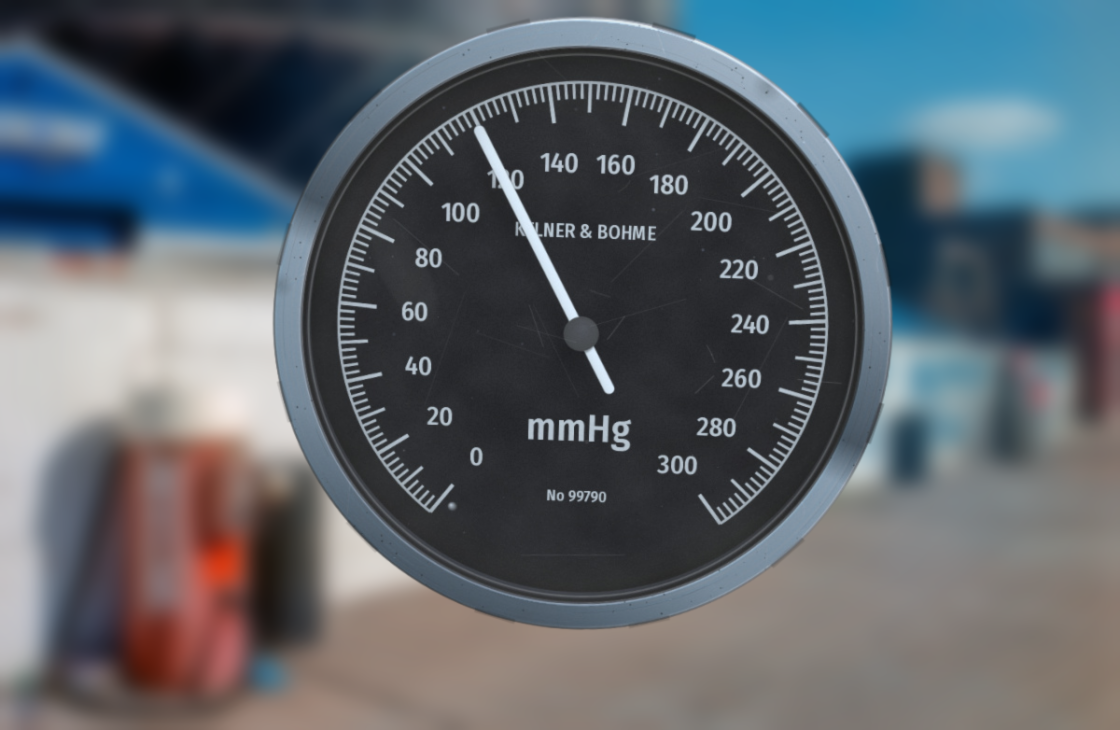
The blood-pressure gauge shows 120 mmHg
